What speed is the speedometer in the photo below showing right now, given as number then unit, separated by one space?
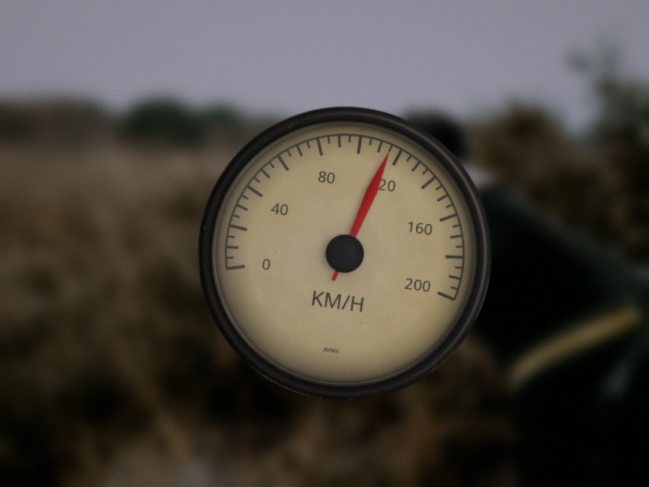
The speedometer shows 115 km/h
